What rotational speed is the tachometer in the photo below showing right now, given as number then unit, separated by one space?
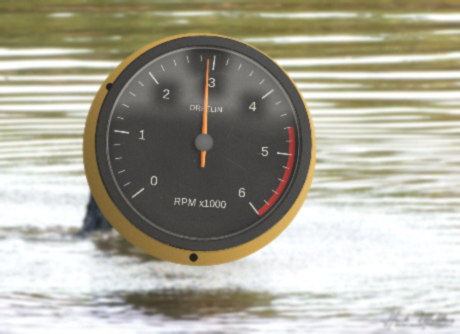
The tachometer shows 2900 rpm
